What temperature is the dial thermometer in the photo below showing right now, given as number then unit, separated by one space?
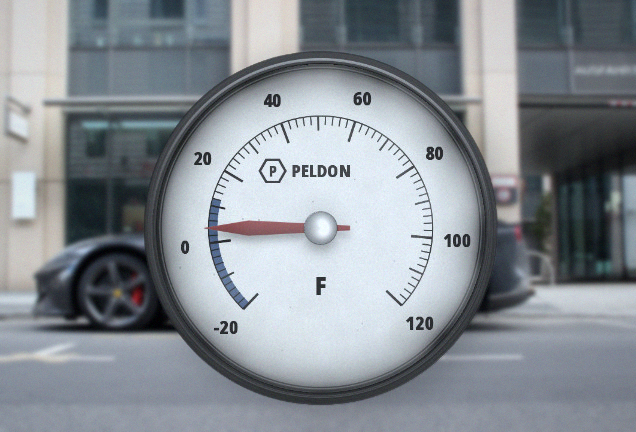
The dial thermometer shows 4 °F
